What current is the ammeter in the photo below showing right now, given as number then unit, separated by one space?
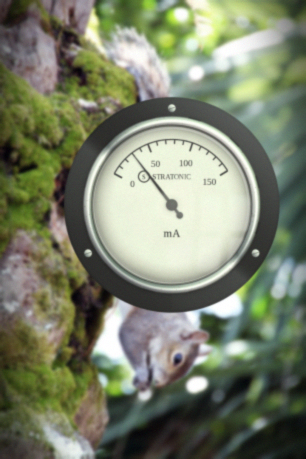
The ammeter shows 30 mA
